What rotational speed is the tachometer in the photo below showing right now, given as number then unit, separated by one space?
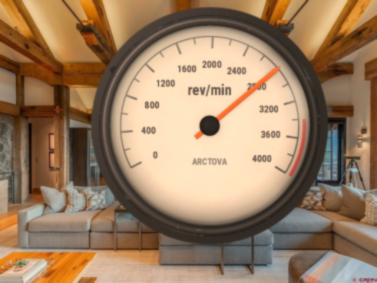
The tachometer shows 2800 rpm
